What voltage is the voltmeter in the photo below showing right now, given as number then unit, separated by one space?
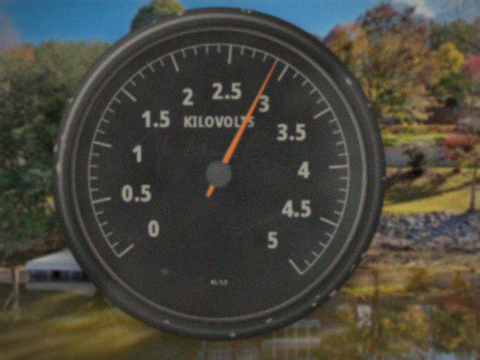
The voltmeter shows 2.9 kV
